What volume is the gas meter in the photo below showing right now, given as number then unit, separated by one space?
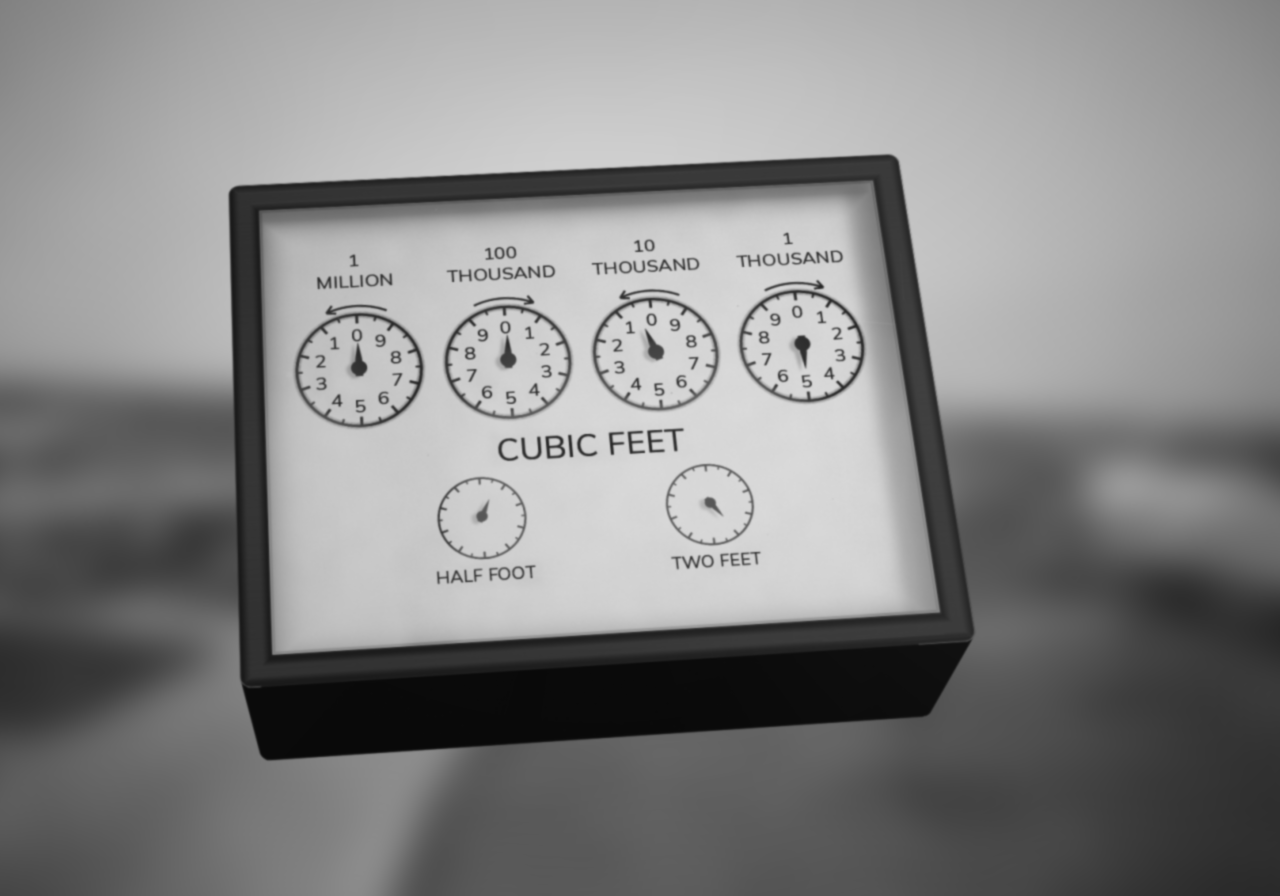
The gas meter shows 500 ft³
